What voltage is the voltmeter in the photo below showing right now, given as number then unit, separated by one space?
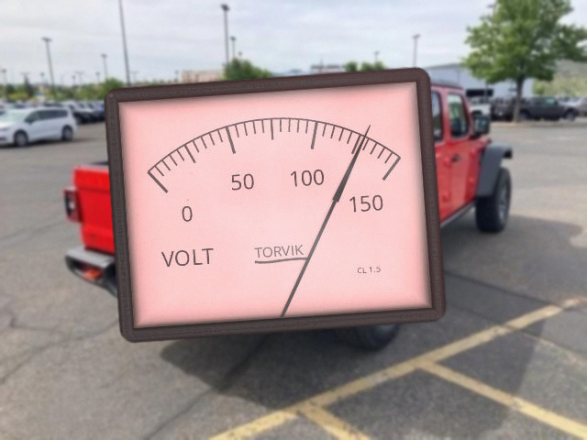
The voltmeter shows 127.5 V
